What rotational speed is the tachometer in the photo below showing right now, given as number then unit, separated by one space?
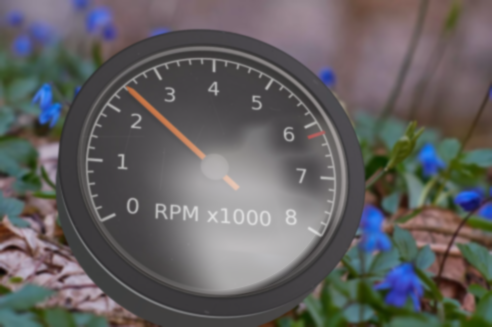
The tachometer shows 2400 rpm
